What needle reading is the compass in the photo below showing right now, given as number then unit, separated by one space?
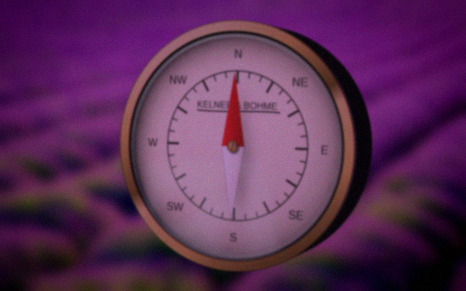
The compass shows 0 °
